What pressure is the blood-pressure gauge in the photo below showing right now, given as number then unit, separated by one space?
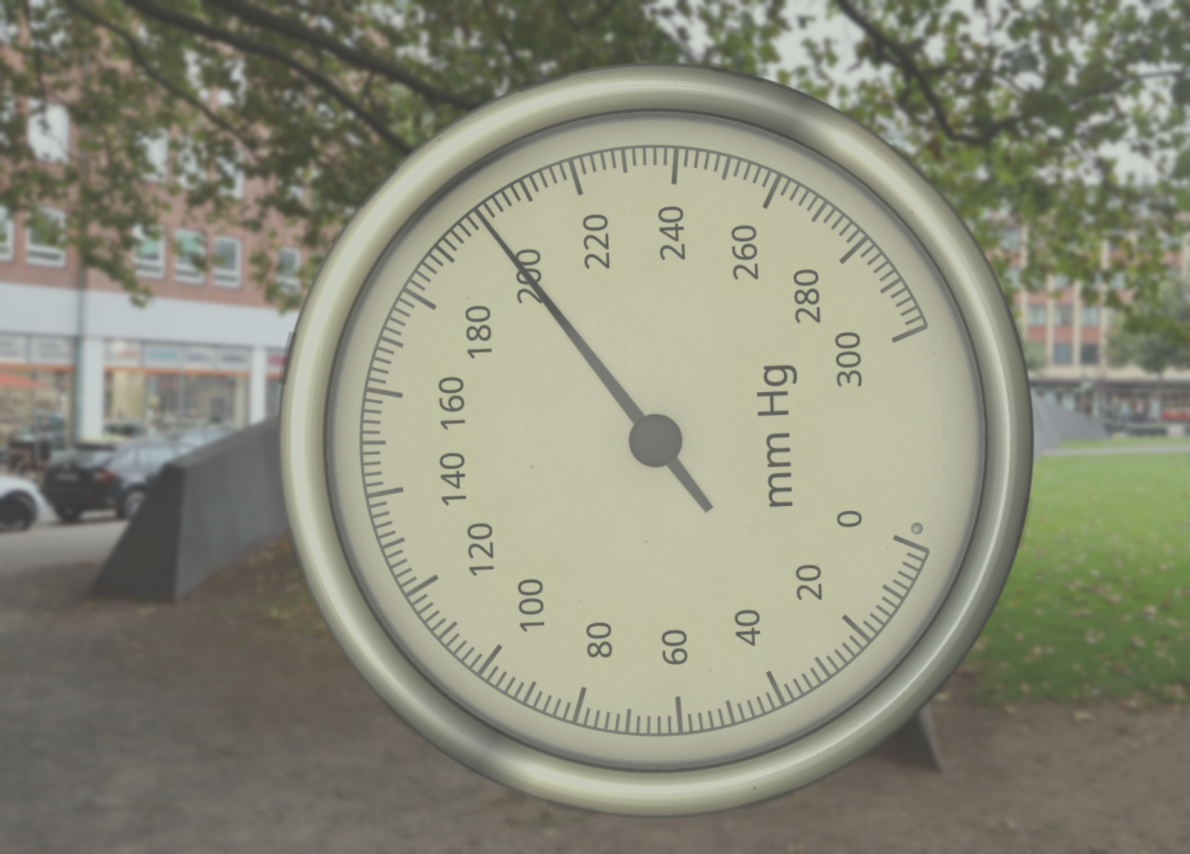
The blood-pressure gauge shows 200 mmHg
